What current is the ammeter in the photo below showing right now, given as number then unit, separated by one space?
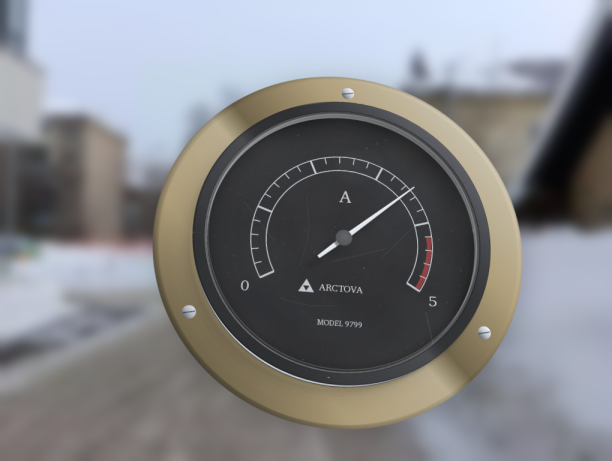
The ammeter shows 3.5 A
